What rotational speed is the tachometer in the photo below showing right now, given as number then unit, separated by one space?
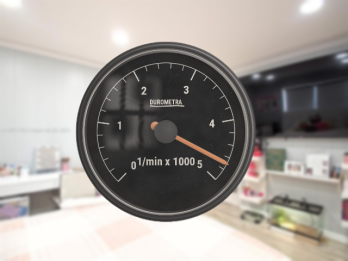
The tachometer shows 4700 rpm
